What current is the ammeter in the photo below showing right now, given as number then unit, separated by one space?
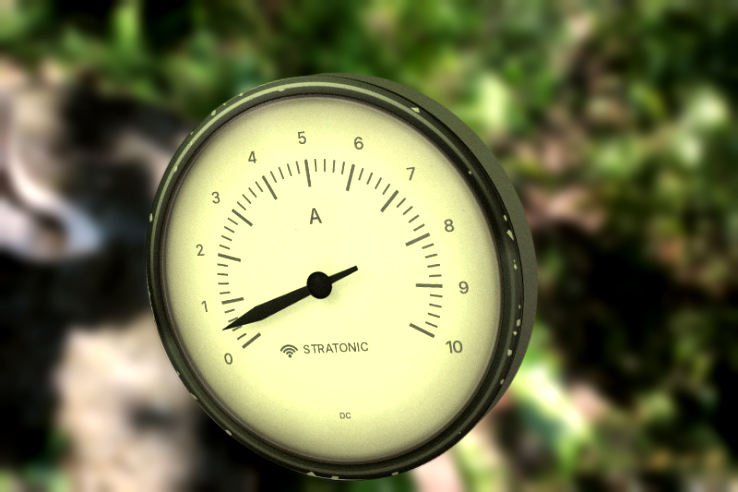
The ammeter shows 0.5 A
